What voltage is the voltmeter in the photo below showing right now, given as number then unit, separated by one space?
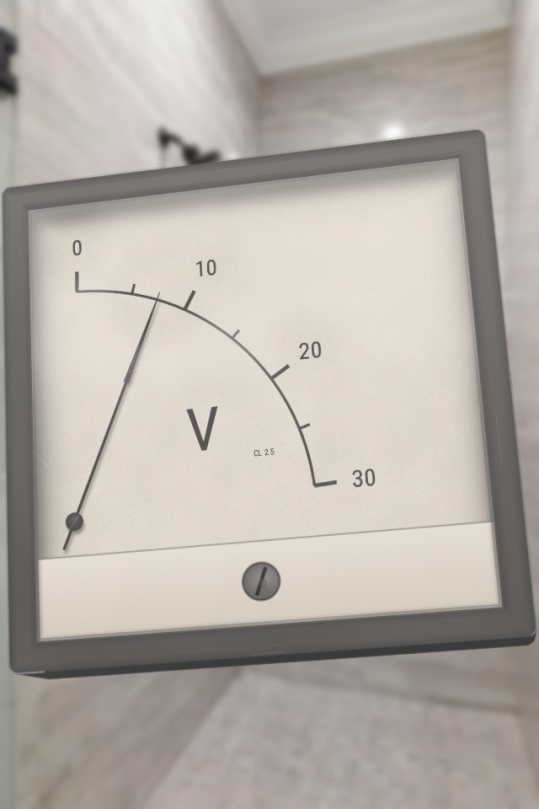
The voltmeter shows 7.5 V
